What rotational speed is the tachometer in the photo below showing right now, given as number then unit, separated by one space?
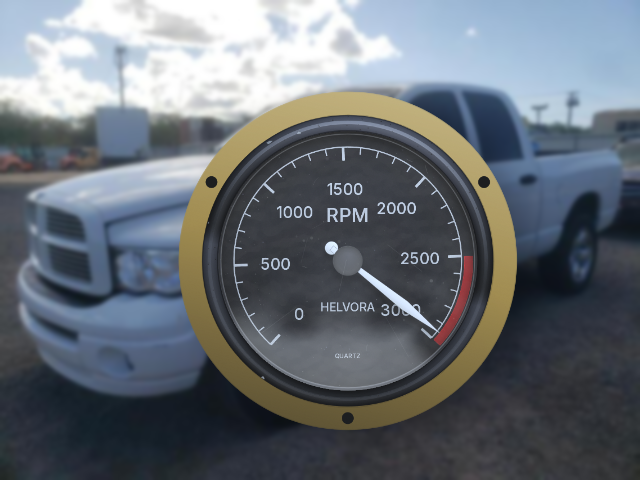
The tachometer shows 2950 rpm
